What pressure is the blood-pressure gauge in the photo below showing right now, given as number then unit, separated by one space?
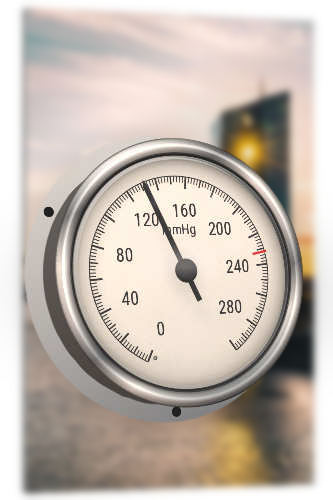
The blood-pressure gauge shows 130 mmHg
